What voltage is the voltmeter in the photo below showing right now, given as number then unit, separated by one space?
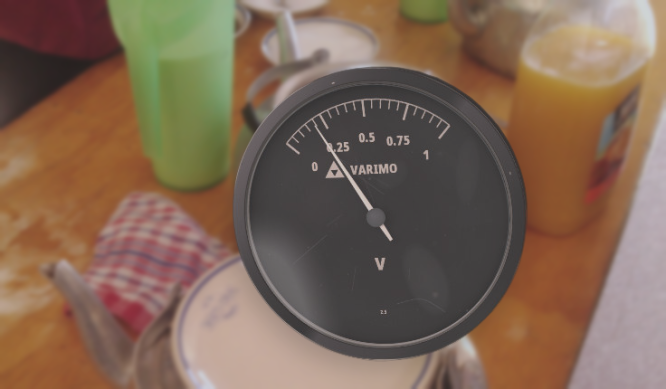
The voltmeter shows 0.2 V
